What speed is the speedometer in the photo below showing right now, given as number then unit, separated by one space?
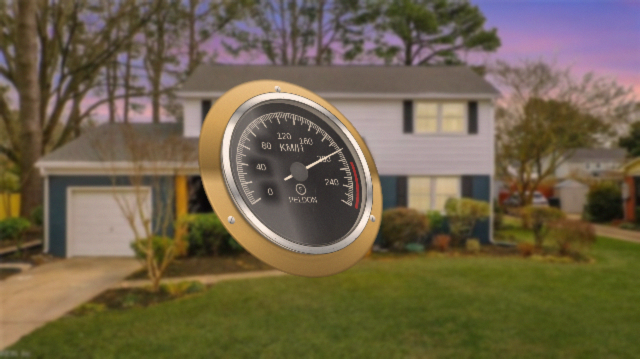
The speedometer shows 200 km/h
